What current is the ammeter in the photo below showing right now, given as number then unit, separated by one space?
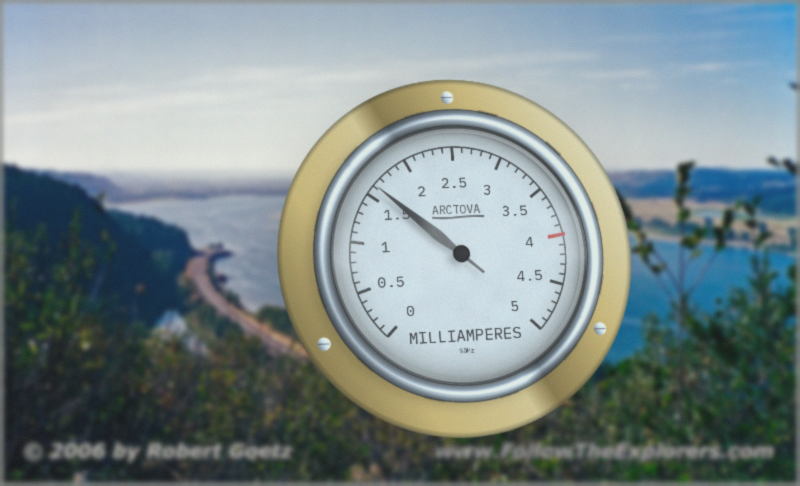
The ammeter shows 1.6 mA
